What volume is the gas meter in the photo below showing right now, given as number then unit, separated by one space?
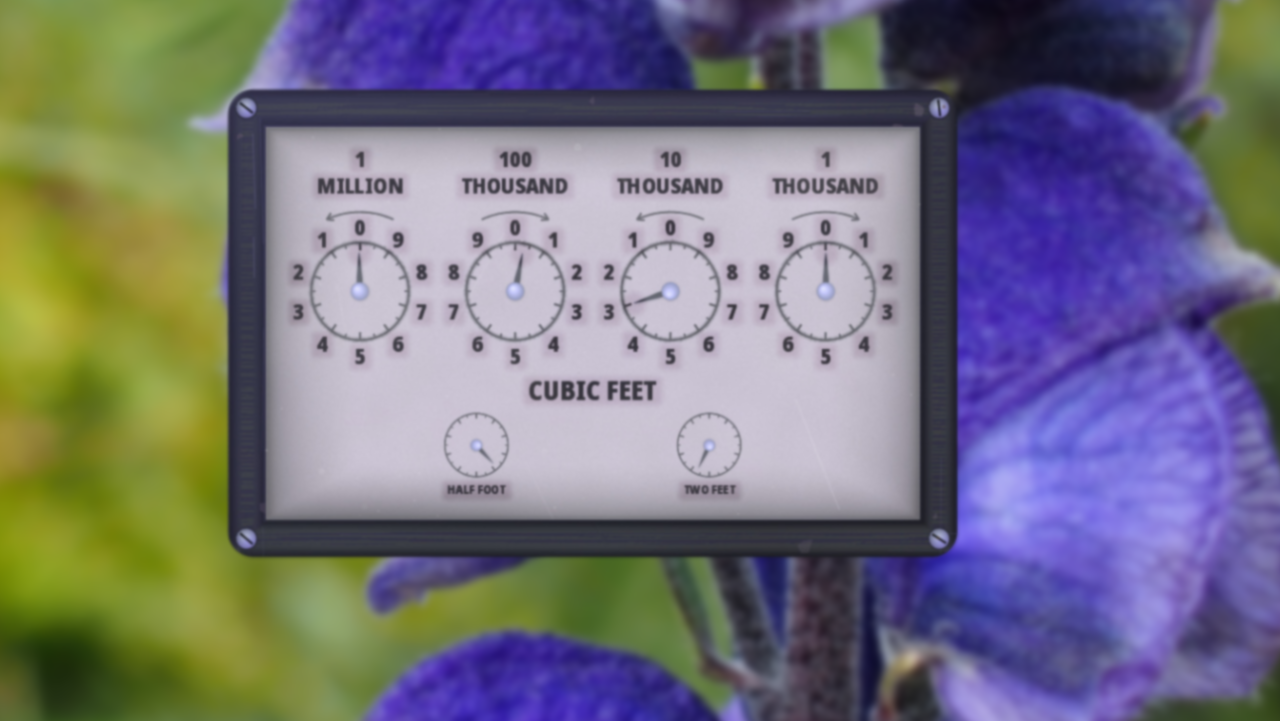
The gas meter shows 3000 ft³
